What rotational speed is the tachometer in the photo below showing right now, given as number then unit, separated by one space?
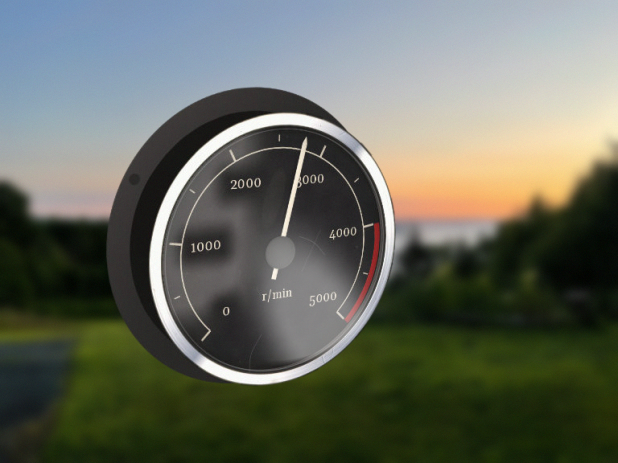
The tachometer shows 2750 rpm
